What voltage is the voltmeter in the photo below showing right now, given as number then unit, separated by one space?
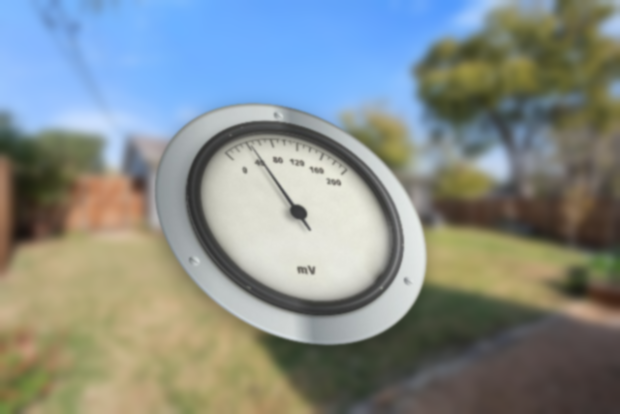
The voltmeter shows 40 mV
